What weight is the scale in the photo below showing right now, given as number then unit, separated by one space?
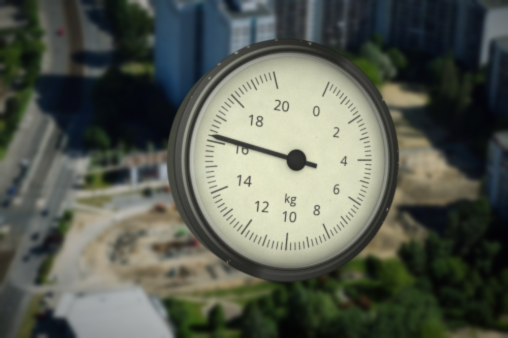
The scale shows 16.2 kg
